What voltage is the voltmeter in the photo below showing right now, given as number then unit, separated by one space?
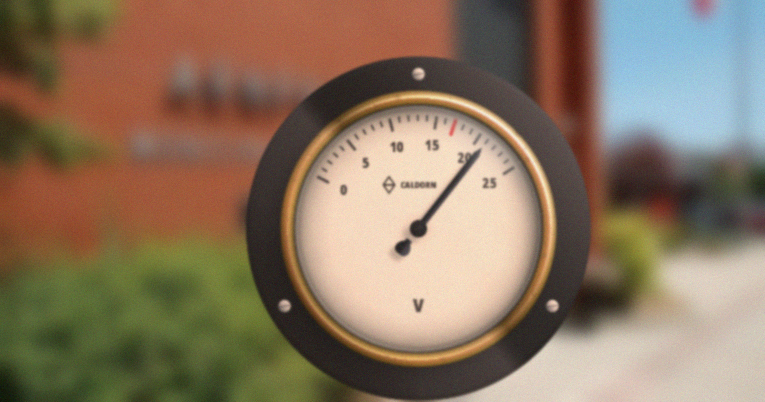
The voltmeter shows 21 V
